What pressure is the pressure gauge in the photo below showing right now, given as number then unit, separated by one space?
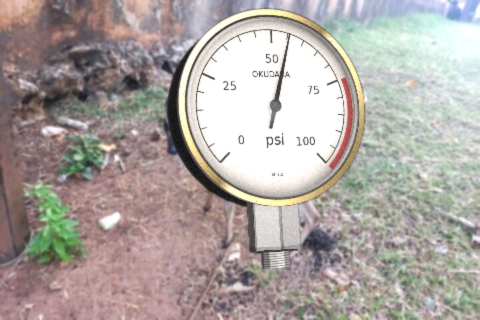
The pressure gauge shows 55 psi
